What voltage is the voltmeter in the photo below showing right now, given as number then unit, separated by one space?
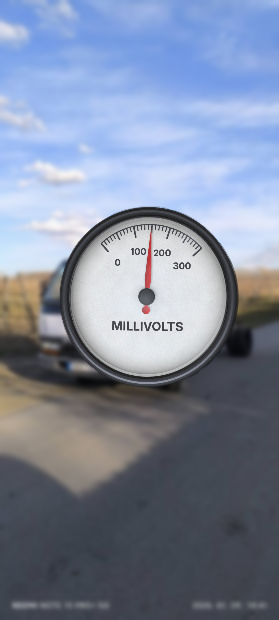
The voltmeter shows 150 mV
